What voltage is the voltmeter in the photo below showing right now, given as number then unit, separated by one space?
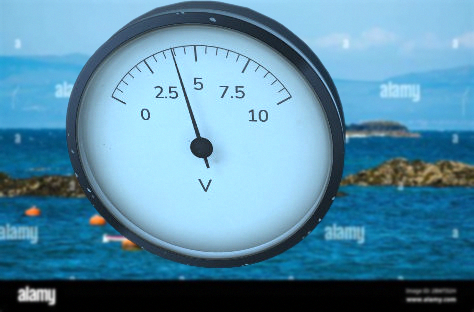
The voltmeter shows 4 V
